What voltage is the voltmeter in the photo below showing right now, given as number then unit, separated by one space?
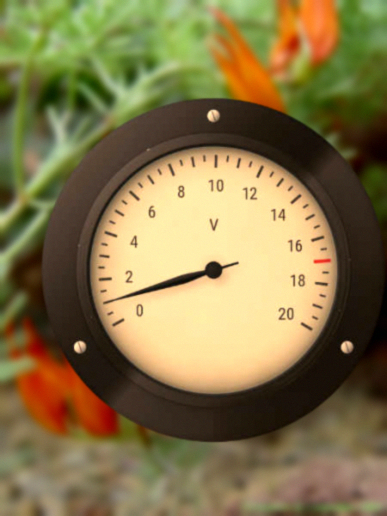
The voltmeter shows 1 V
